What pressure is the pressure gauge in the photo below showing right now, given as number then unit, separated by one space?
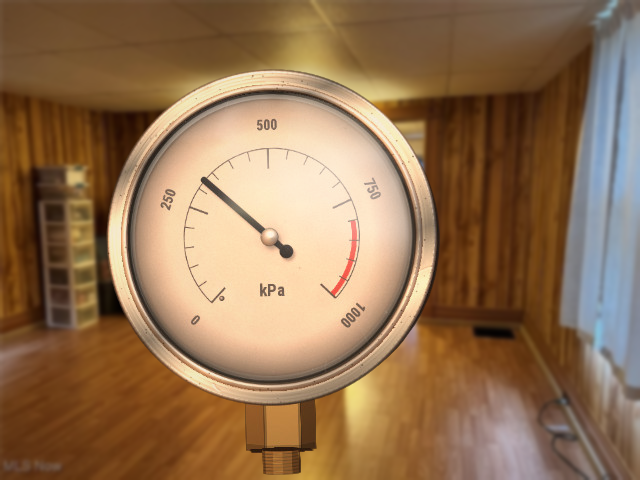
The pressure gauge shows 325 kPa
